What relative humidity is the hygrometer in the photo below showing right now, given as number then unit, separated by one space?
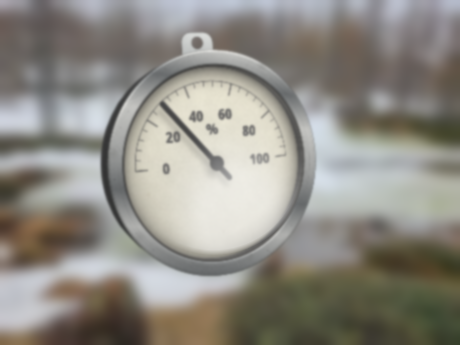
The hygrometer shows 28 %
